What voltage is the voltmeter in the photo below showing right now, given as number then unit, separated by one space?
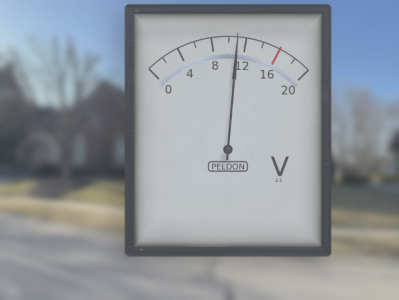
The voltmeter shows 11 V
